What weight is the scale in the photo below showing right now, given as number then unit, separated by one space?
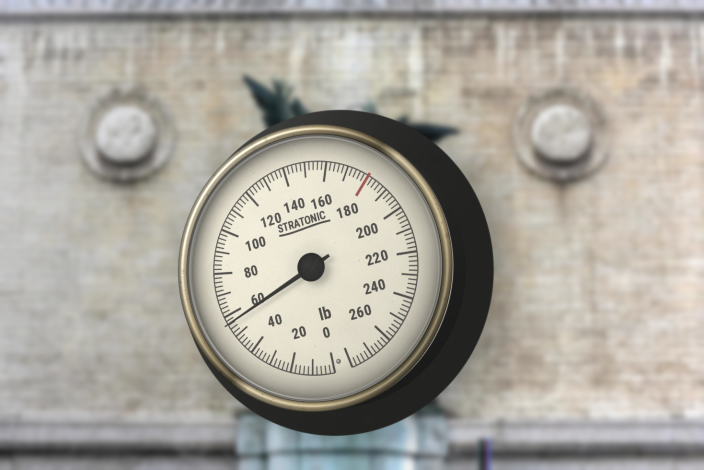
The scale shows 56 lb
